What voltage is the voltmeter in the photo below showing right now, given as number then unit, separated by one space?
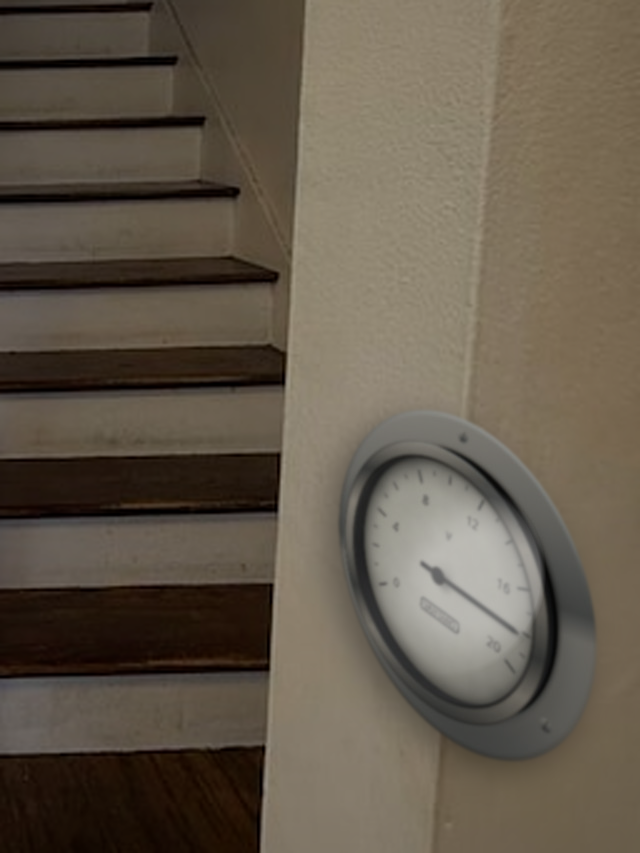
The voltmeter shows 18 V
